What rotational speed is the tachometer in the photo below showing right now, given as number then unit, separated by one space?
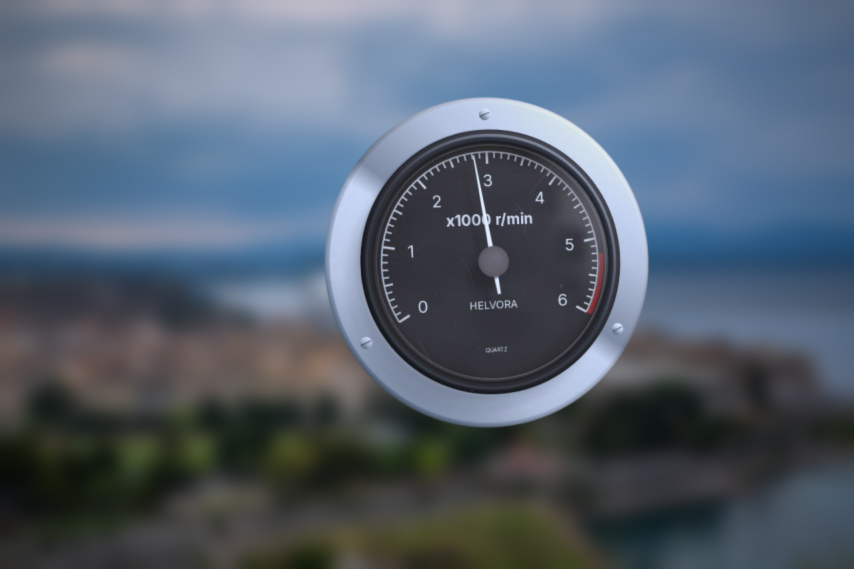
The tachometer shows 2800 rpm
